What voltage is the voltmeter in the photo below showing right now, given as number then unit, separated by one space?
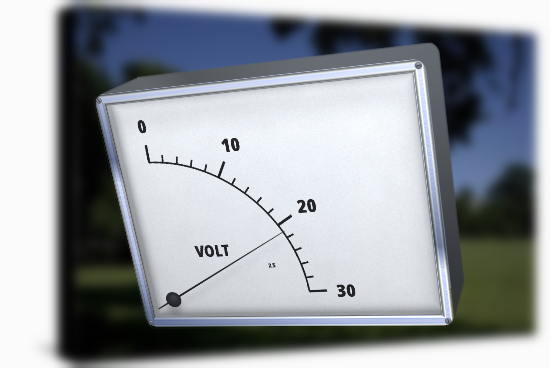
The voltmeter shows 21 V
